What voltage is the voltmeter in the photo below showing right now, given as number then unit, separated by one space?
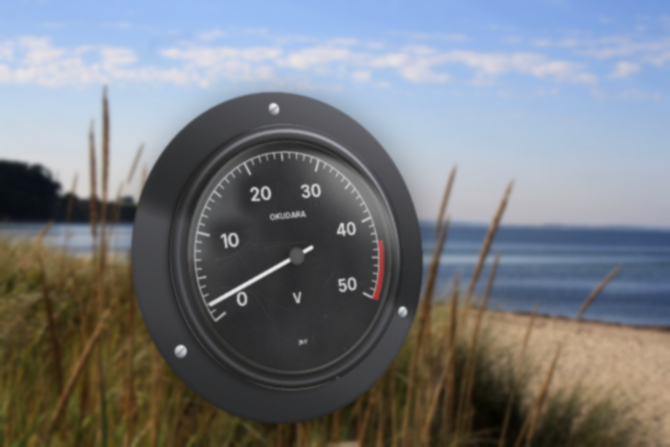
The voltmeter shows 2 V
